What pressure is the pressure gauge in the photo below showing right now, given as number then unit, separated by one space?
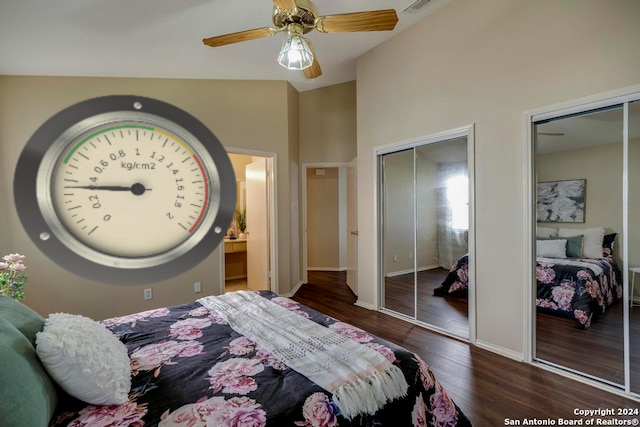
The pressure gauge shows 0.35 kg/cm²
